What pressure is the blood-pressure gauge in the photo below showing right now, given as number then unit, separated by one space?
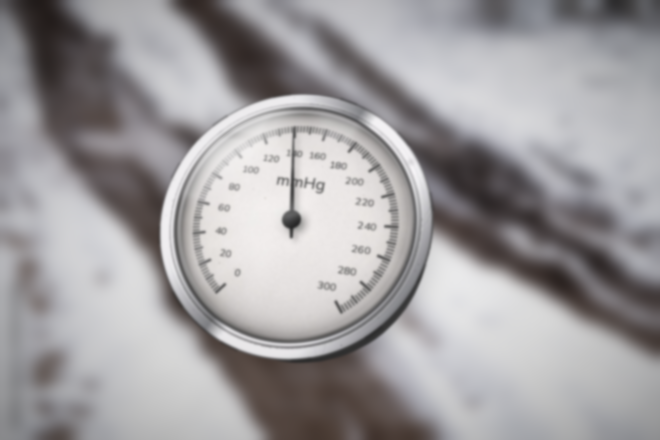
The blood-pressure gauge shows 140 mmHg
